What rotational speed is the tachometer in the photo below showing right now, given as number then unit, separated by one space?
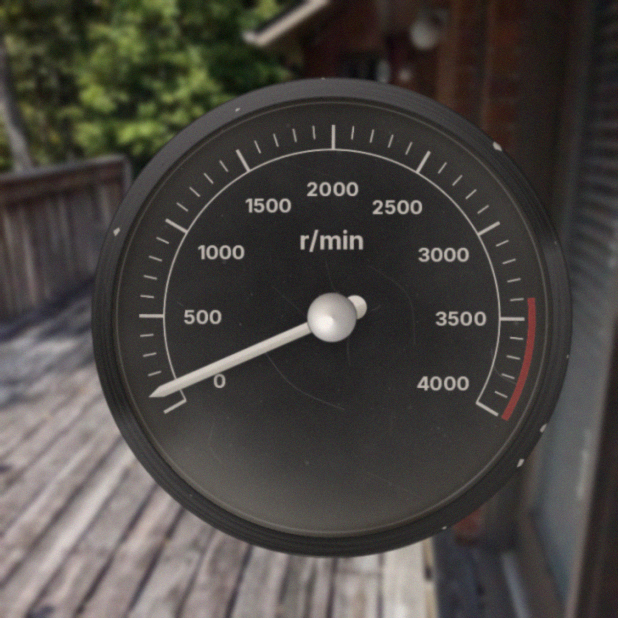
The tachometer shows 100 rpm
